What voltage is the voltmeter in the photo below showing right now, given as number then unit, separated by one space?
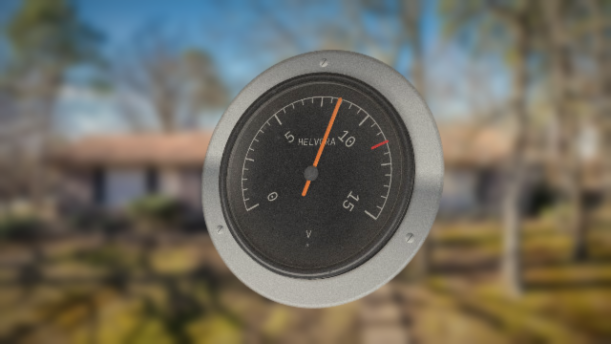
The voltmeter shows 8.5 V
